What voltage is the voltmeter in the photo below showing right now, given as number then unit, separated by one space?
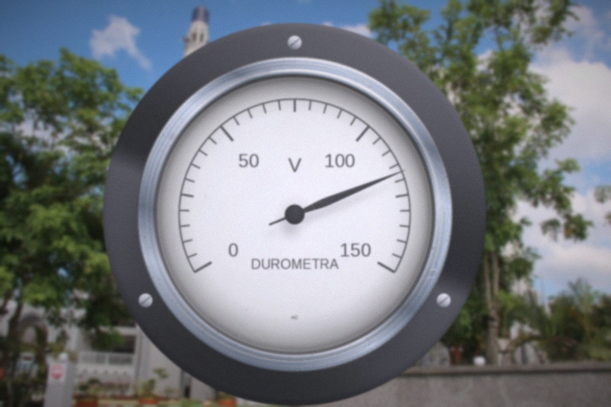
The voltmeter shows 117.5 V
